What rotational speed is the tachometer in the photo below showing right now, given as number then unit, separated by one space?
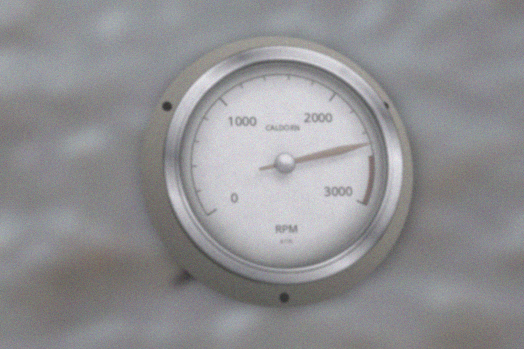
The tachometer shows 2500 rpm
